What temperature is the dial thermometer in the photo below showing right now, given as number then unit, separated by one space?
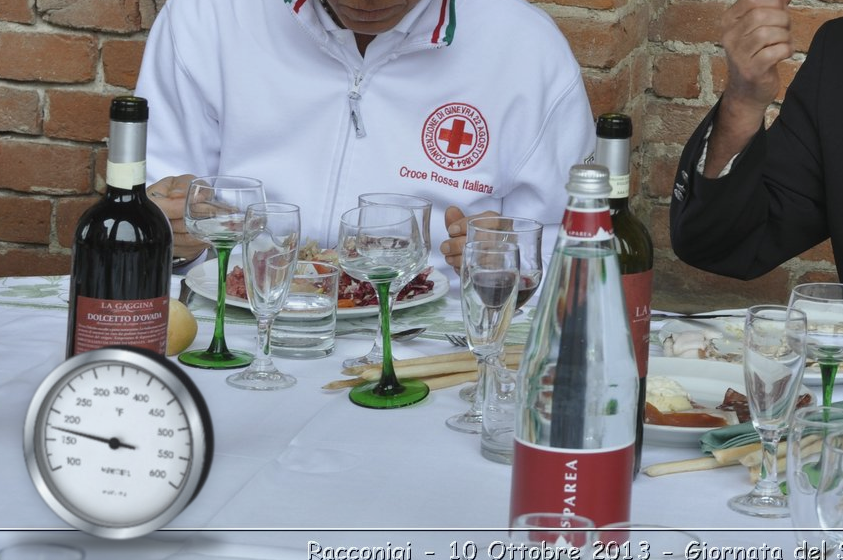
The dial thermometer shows 175 °F
